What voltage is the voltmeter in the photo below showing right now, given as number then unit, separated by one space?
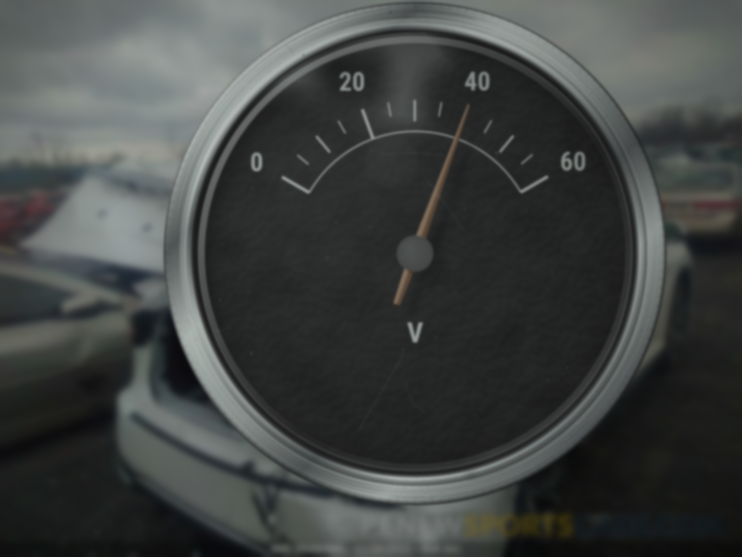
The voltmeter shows 40 V
